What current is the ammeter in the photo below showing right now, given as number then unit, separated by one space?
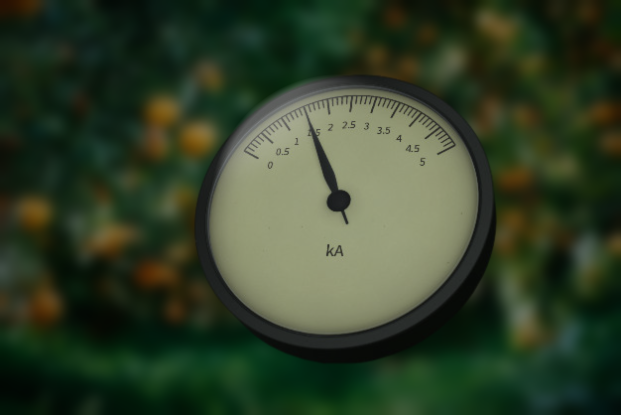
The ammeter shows 1.5 kA
